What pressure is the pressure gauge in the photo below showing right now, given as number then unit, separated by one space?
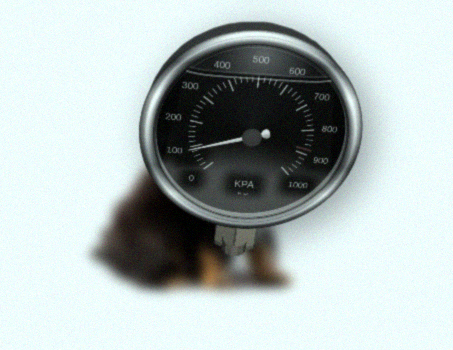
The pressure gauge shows 100 kPa
